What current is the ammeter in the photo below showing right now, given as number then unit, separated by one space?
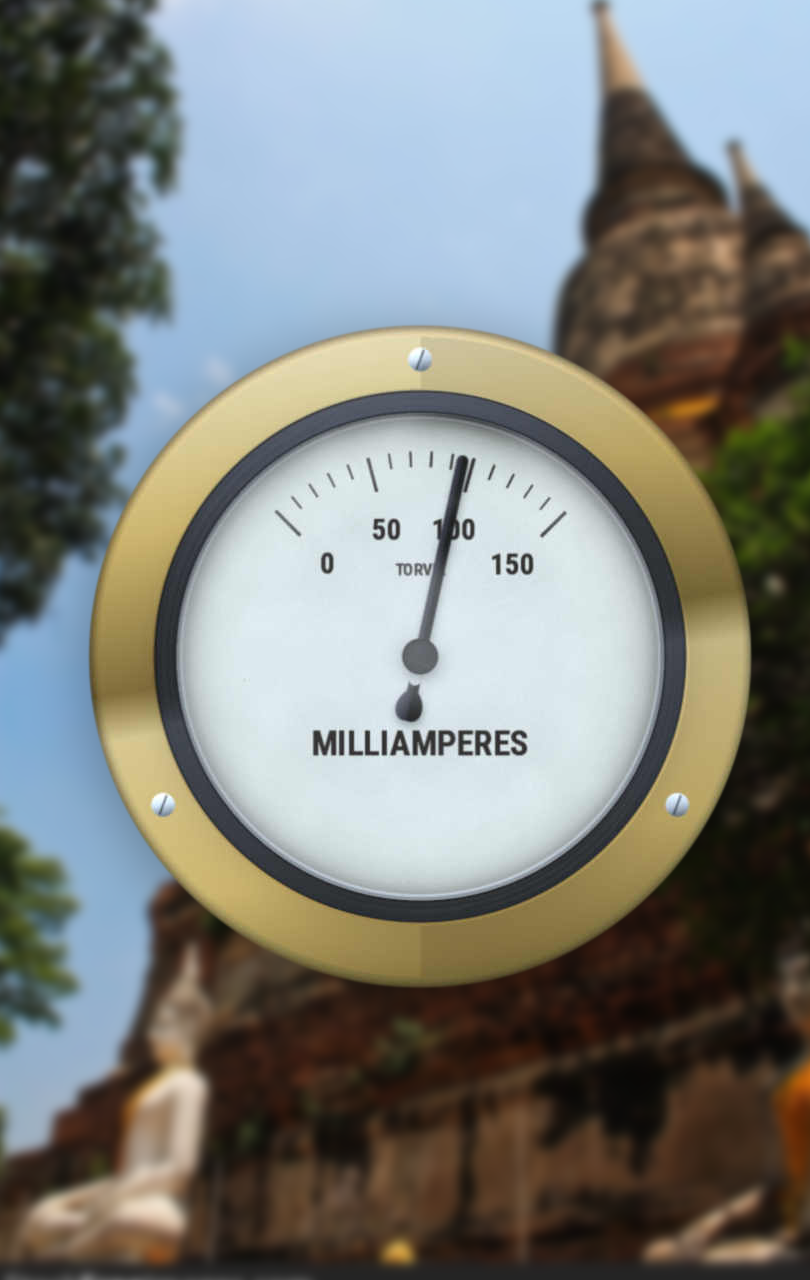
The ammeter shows 95 mA
